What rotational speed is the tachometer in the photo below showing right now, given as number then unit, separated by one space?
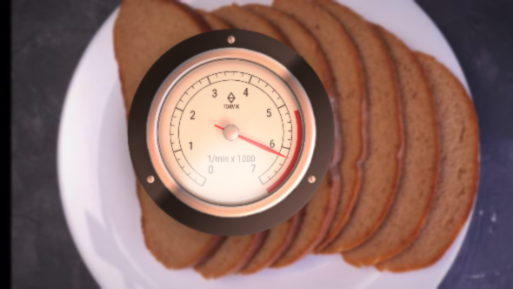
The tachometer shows 6200 rpm
